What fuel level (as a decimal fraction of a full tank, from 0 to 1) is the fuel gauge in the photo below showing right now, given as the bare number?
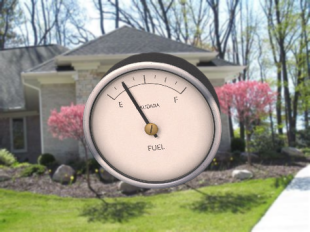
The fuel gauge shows 0.25
